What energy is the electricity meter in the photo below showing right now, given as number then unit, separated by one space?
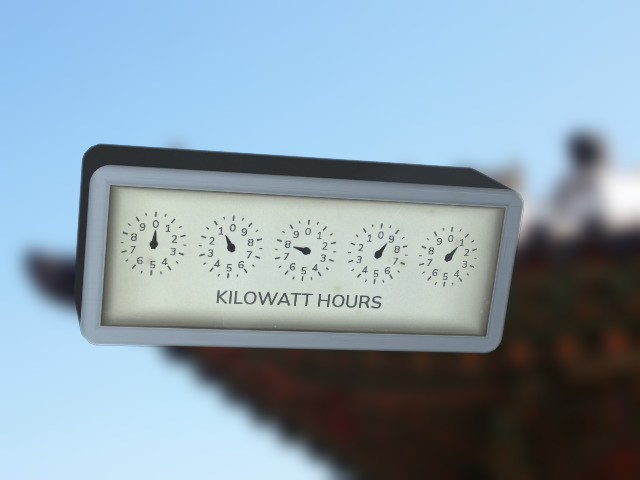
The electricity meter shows 791 kWh
